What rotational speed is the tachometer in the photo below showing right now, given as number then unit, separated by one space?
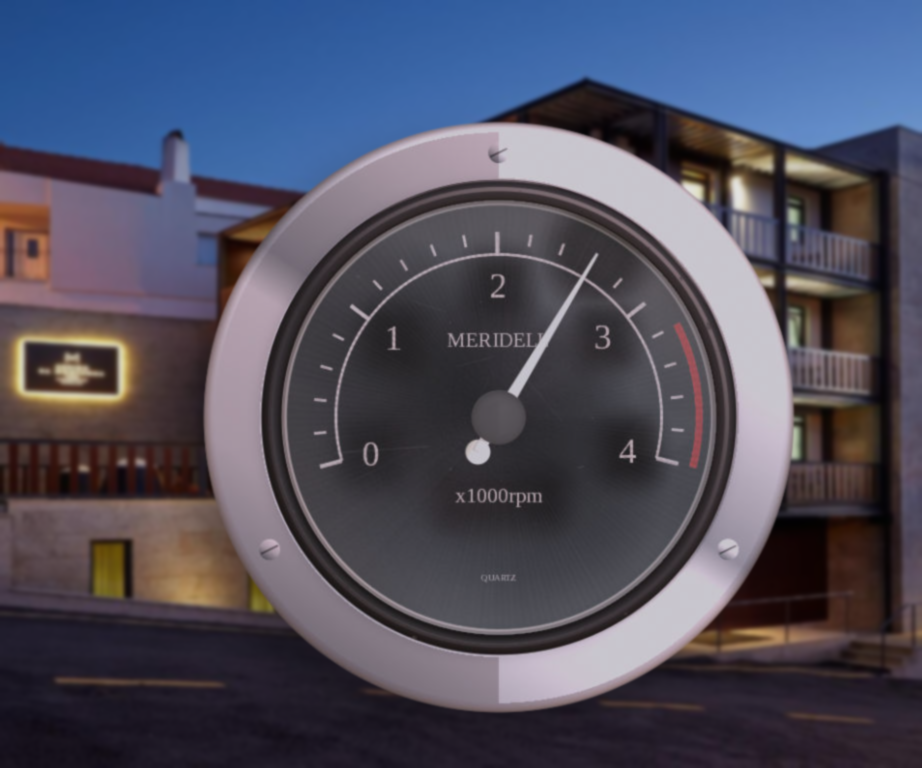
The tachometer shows 2600 rpm
